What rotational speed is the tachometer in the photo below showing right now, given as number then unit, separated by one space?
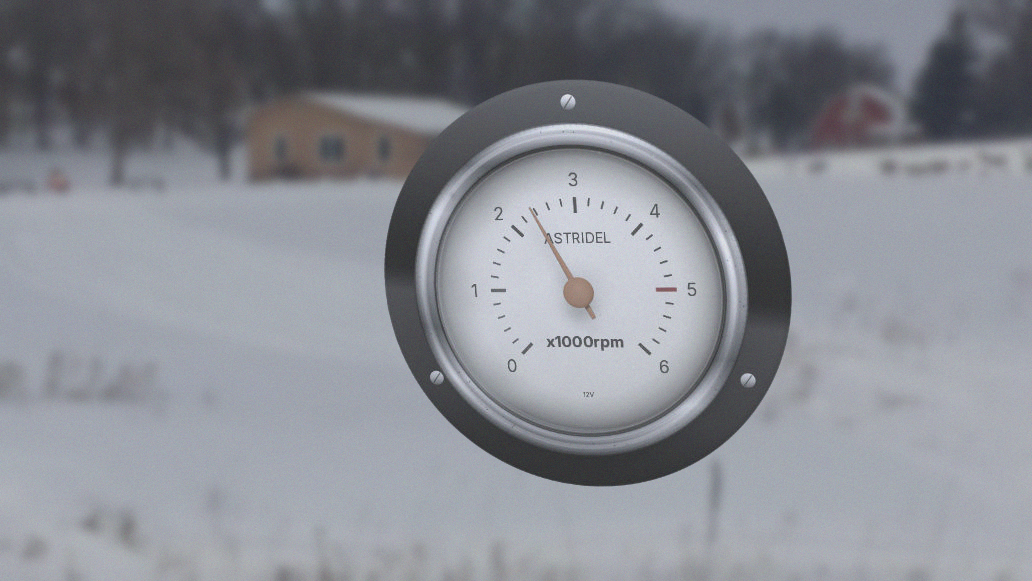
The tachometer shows 2400 rpm
